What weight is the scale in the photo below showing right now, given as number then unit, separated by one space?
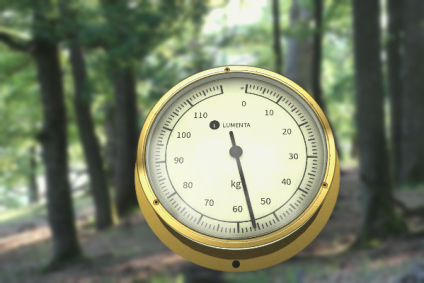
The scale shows 56 kg
